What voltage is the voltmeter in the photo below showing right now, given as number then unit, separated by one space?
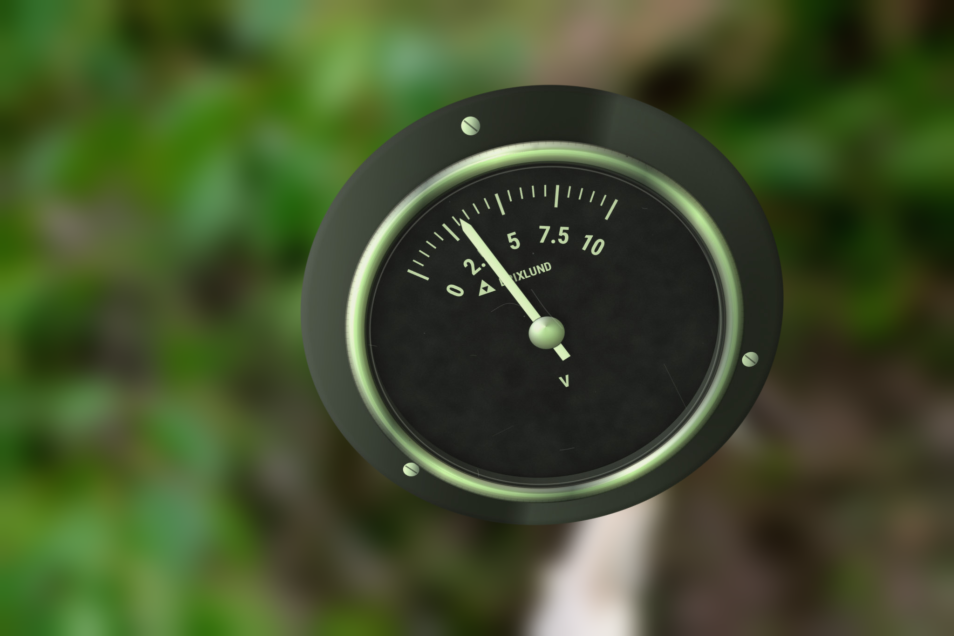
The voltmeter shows 3.25 V
